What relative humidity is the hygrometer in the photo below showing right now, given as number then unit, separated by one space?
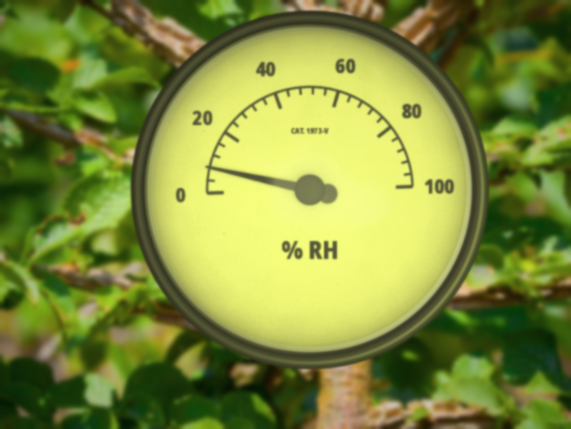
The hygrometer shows 8 %
